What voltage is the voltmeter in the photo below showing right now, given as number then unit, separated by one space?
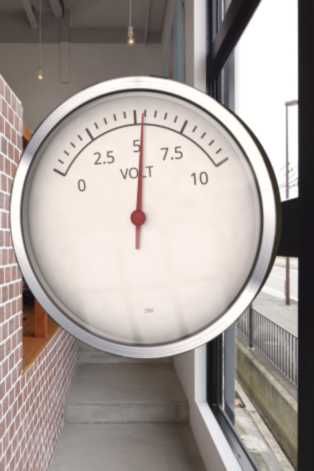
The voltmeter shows 5.5 V
